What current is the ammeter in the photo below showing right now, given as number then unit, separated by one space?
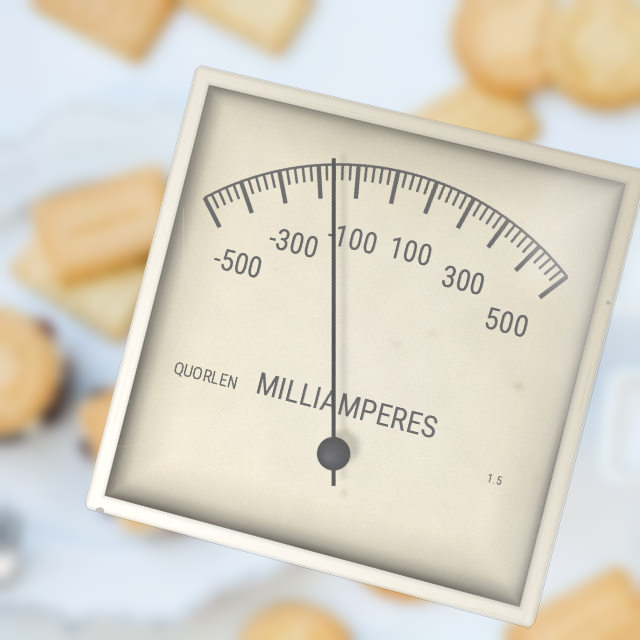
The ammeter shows -160 mA
